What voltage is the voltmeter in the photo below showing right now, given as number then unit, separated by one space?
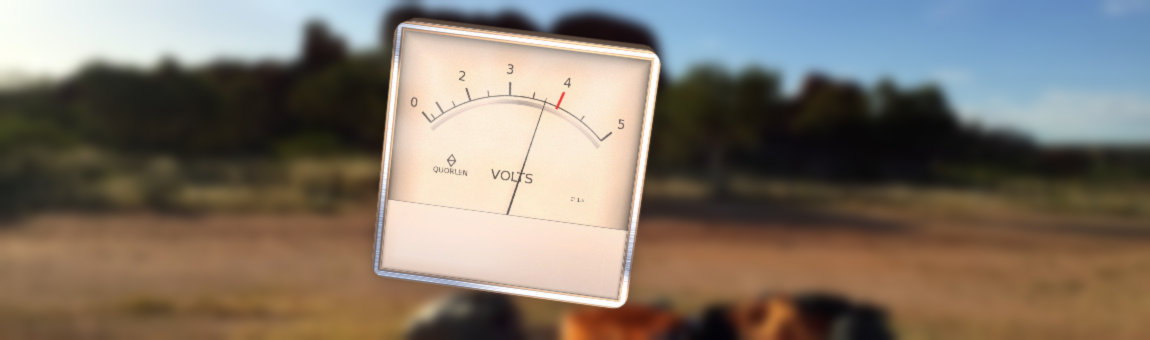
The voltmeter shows 3.75 V
